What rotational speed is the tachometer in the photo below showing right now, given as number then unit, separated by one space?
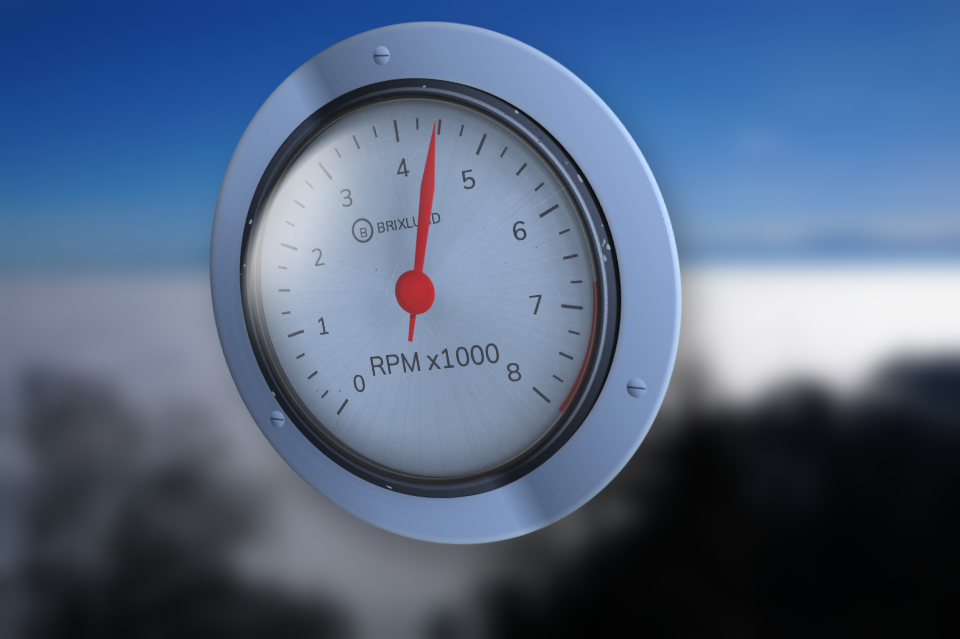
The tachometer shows 4500 rpm
